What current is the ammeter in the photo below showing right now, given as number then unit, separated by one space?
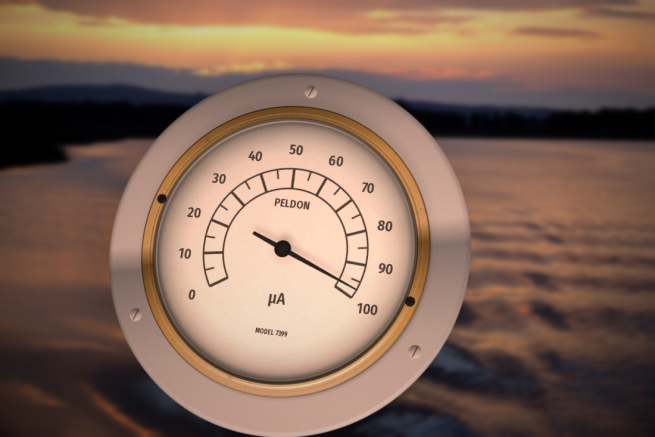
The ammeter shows 97.5 µA
